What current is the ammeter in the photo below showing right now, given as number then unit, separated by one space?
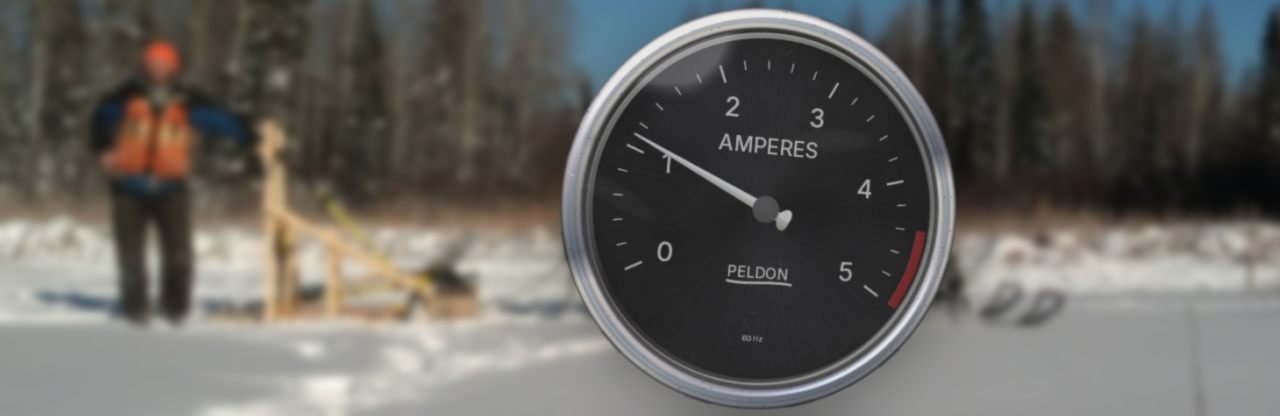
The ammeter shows 1.1 A
